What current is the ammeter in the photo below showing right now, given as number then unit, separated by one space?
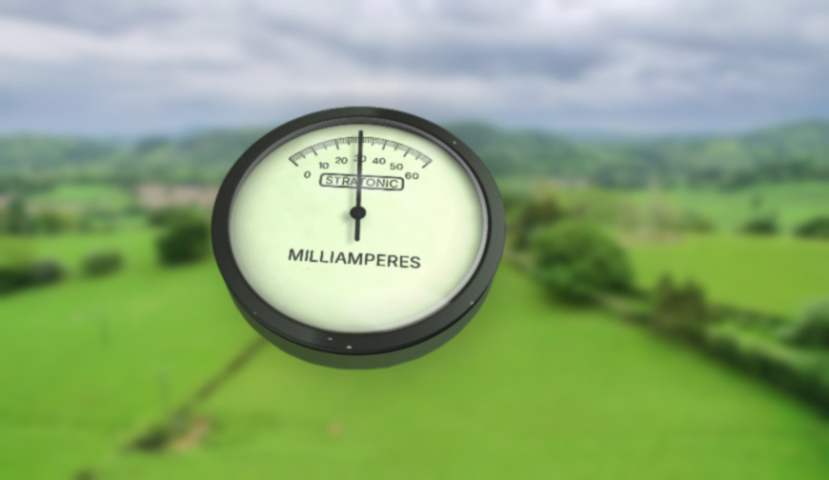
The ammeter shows 30 mA
